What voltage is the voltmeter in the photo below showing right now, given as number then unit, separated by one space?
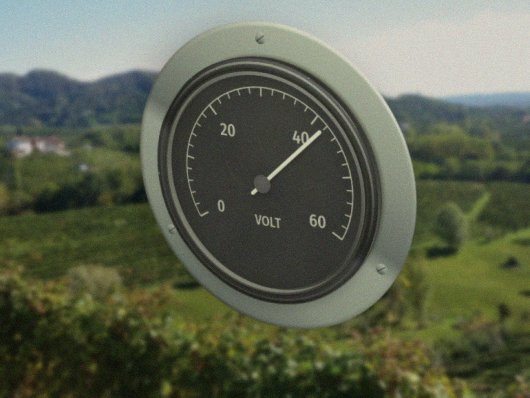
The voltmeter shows 42 V
